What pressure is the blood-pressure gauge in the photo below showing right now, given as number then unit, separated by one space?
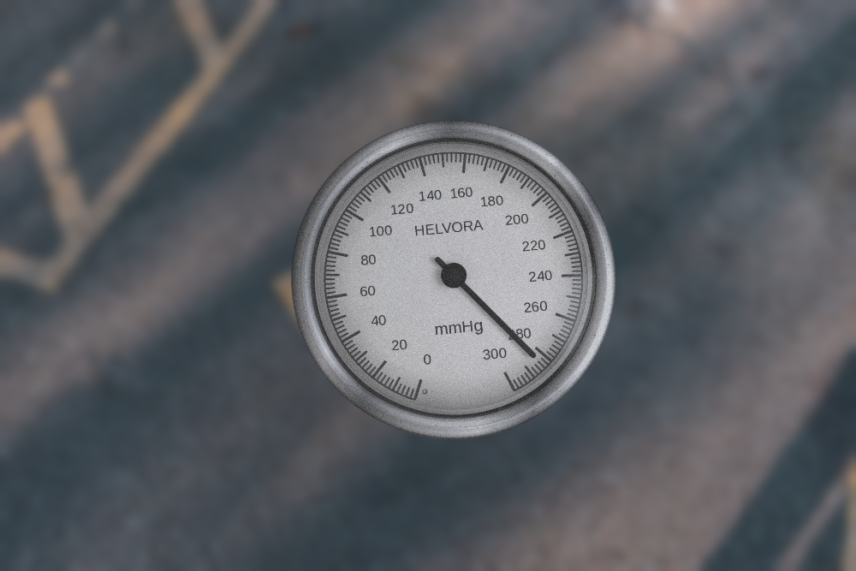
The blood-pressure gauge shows 284 mmHg
